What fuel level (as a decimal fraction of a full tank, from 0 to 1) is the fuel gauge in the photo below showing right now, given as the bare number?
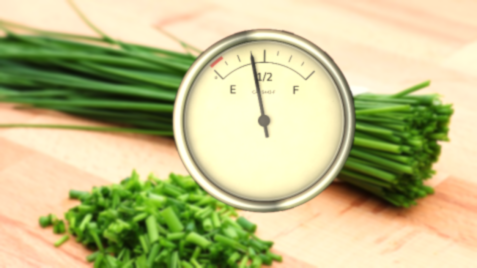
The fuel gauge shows 0.375
